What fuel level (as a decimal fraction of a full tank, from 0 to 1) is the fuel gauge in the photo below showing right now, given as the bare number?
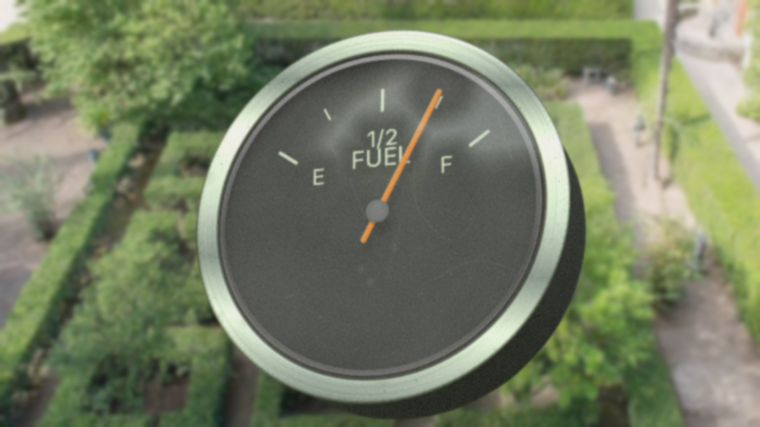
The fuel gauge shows 0.75
